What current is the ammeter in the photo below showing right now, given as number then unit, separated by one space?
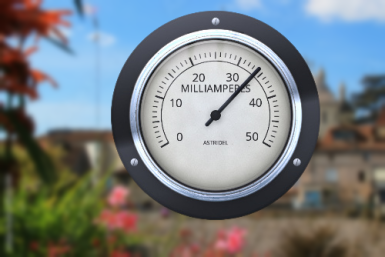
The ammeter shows 34 mA
